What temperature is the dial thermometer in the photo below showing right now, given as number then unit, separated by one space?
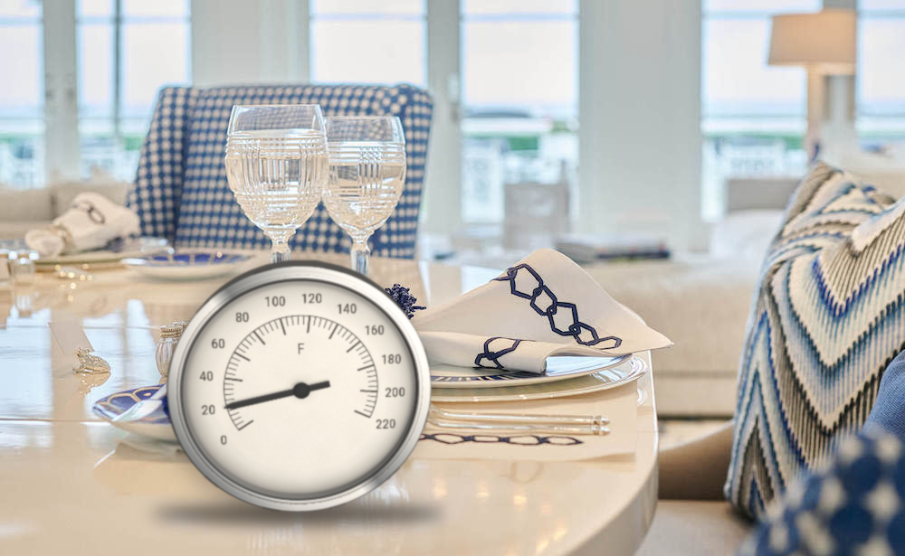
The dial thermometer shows 20 °F
